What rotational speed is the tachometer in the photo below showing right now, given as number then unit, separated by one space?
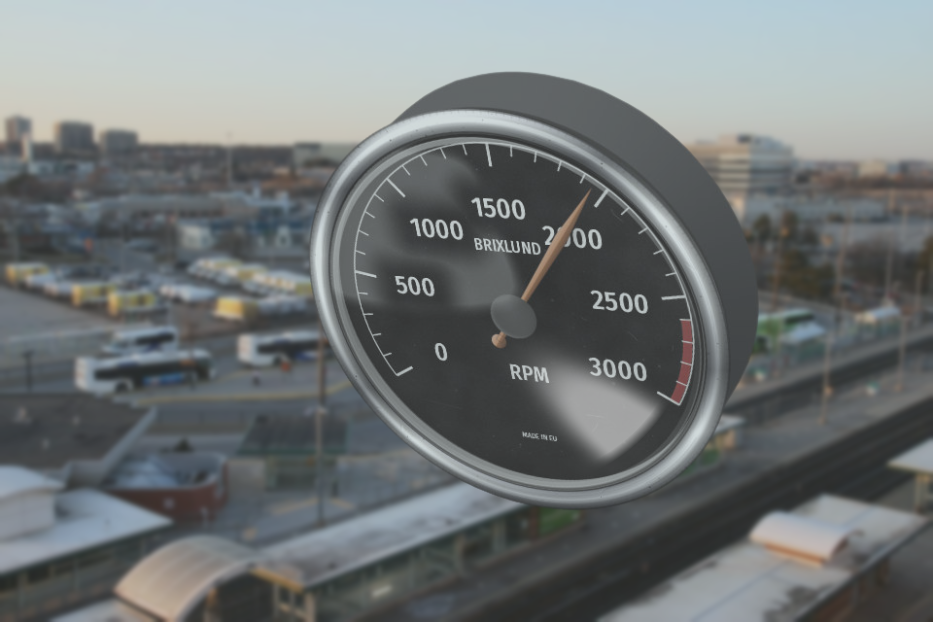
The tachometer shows 1950 rpm
